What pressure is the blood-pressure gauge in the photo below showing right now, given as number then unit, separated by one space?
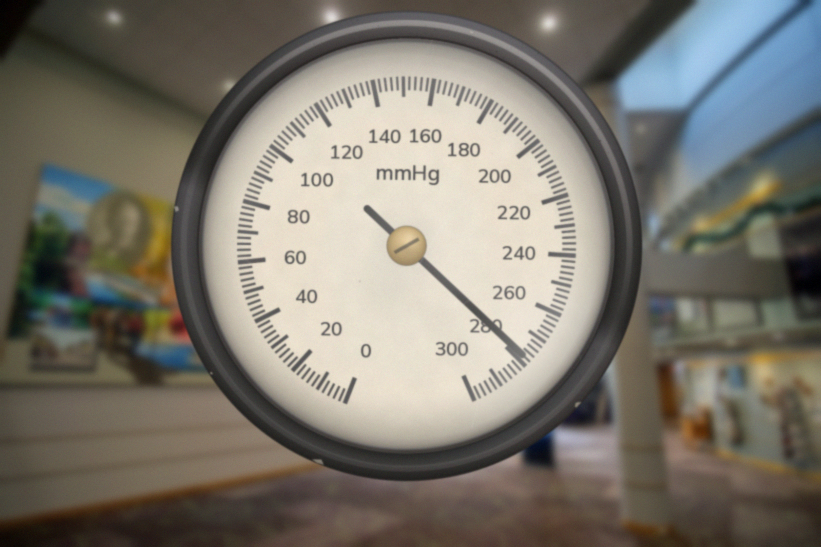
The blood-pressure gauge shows 278 mmHg
